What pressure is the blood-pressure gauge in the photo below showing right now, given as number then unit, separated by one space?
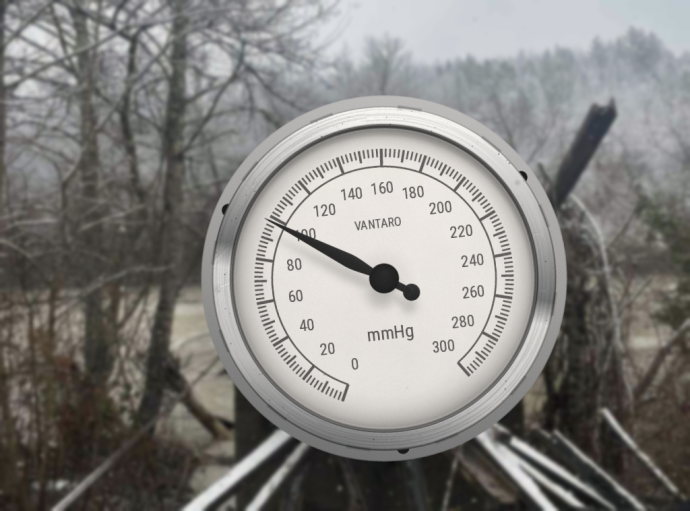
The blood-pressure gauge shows 98 mmHg
